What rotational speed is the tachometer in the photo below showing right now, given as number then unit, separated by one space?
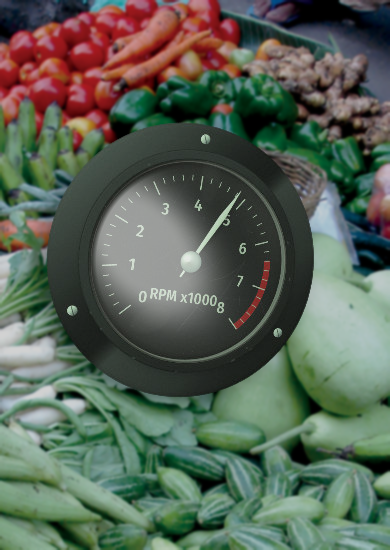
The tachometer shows 4800 rpm
